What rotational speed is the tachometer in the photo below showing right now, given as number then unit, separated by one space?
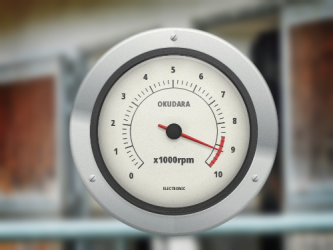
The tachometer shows 9200 rpm
